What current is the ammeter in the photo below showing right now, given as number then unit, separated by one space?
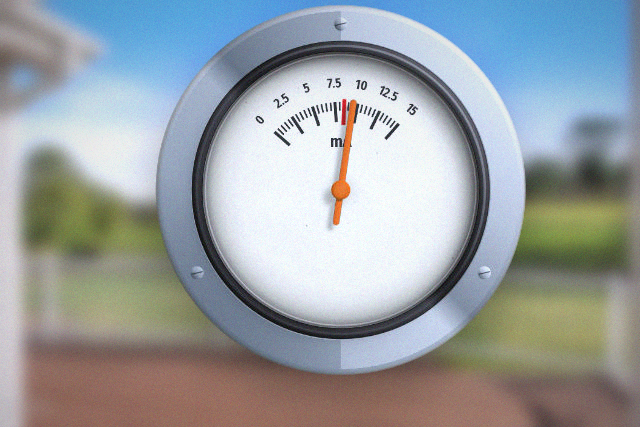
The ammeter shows 9.5 mA
